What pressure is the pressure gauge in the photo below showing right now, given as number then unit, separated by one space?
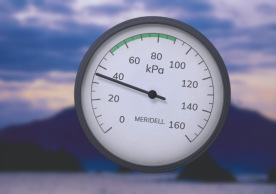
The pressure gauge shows 35 kPa
